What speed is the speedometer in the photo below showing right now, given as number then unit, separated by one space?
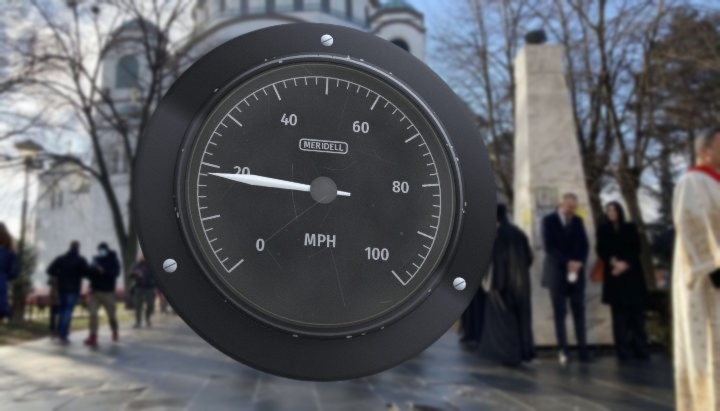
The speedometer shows 18 mph
